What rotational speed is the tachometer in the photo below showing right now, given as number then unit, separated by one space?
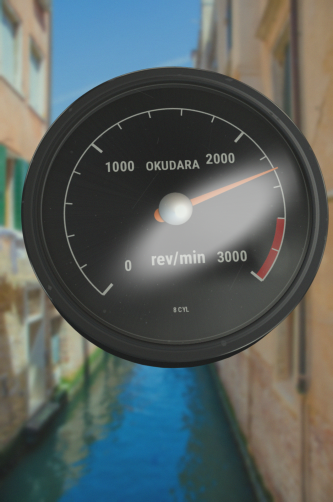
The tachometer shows 2300 rpm
